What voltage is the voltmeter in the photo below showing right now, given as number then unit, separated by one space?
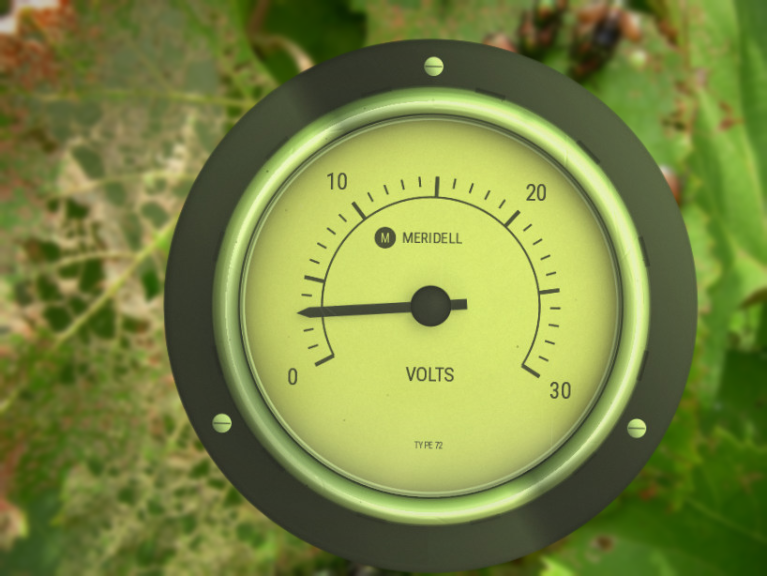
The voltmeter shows 3 V
